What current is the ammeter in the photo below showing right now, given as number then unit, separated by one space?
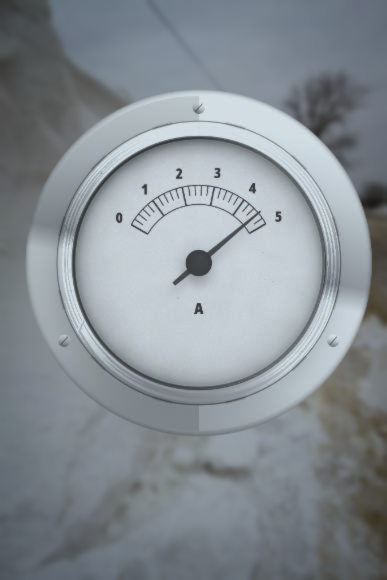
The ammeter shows 4.6 A
